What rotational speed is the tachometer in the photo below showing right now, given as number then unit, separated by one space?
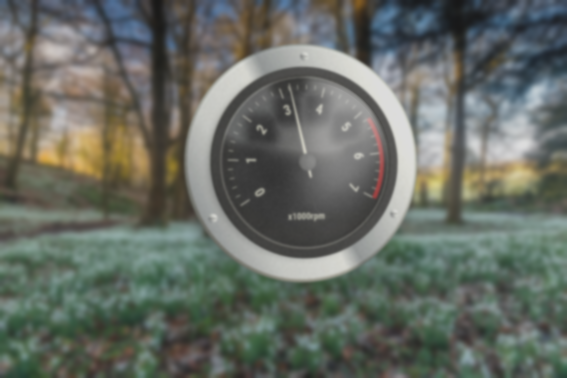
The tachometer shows 3200 rpm
